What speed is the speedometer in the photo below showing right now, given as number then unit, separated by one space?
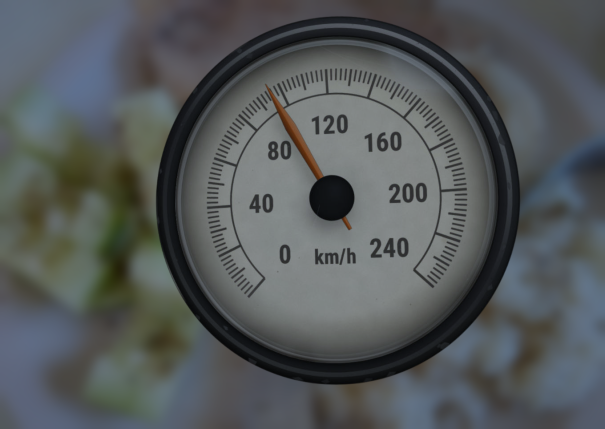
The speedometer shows 96 km/h
